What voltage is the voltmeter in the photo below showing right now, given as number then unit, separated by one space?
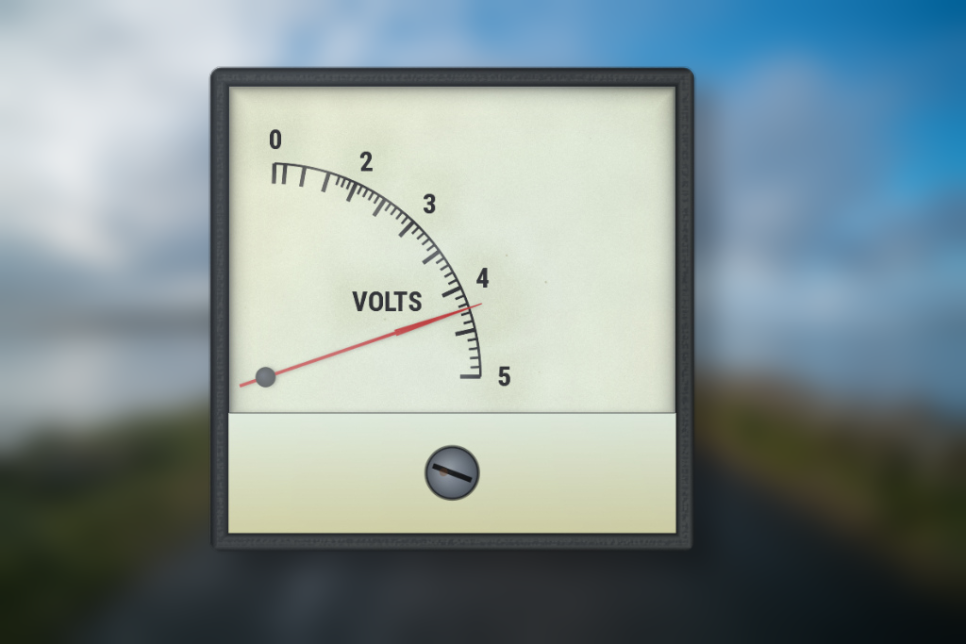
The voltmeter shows 4.25 V
